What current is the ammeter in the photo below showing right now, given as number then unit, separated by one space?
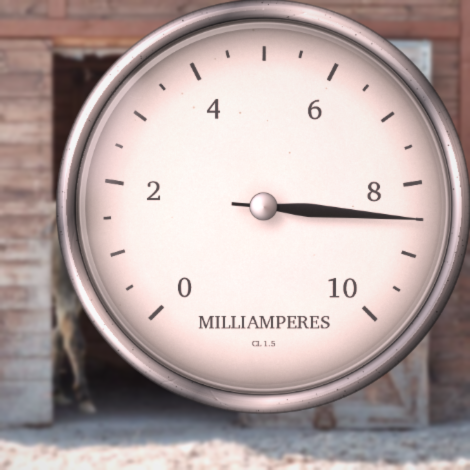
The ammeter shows 8.5 mA
